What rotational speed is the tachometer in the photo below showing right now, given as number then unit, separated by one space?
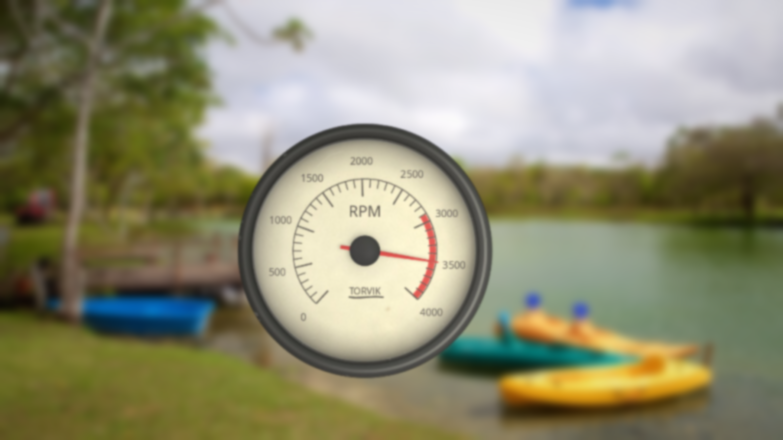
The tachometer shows 3500 rpm
